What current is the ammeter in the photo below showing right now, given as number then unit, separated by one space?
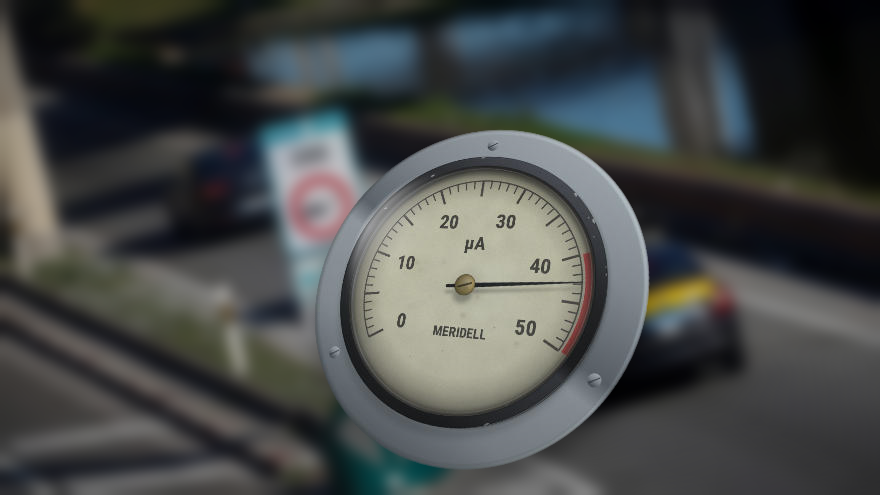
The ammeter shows 43 µA
